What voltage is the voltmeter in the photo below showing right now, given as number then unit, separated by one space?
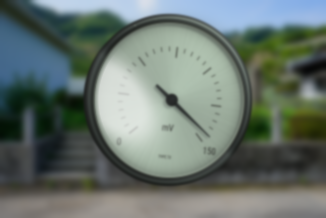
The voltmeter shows 145 mV
